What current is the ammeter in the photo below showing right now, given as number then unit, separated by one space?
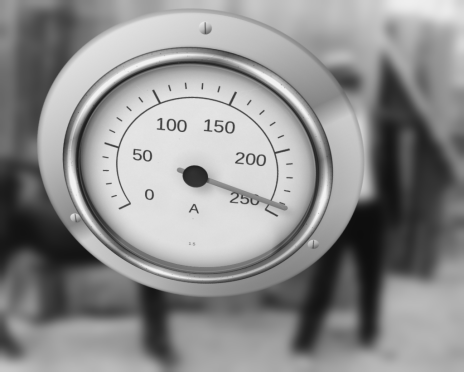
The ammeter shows 240 A
